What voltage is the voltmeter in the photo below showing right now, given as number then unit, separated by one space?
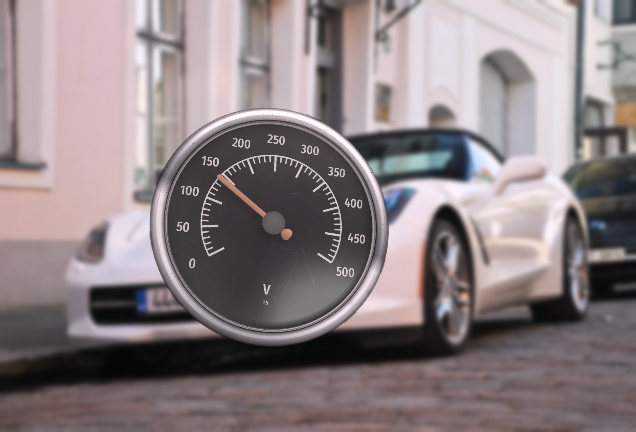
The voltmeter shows 140 V
